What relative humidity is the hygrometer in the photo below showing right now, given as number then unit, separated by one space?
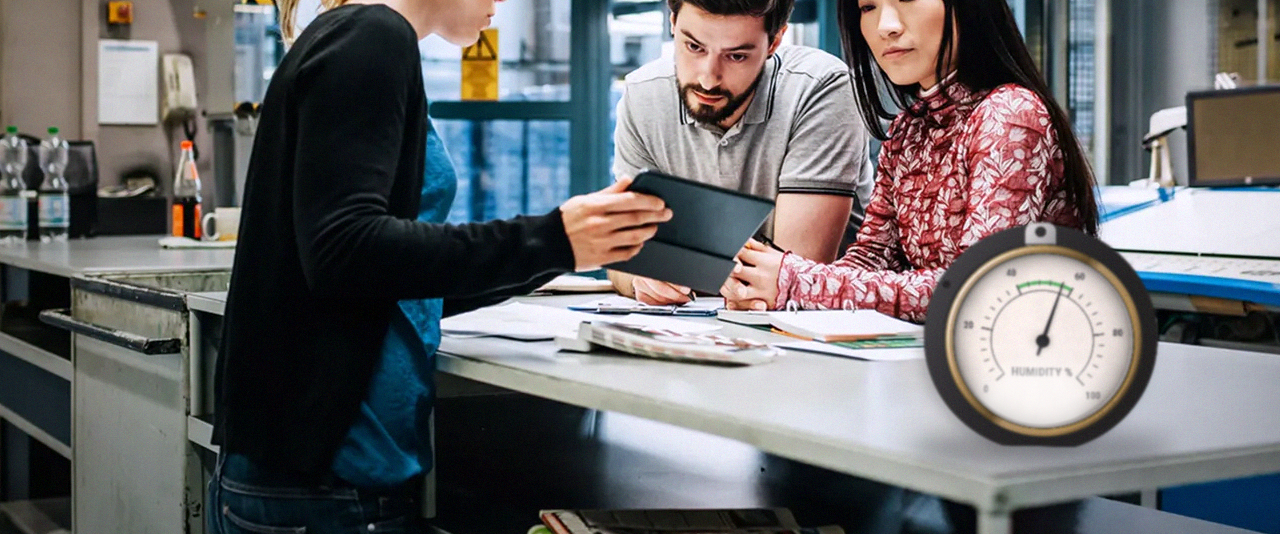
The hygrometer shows 56 %
